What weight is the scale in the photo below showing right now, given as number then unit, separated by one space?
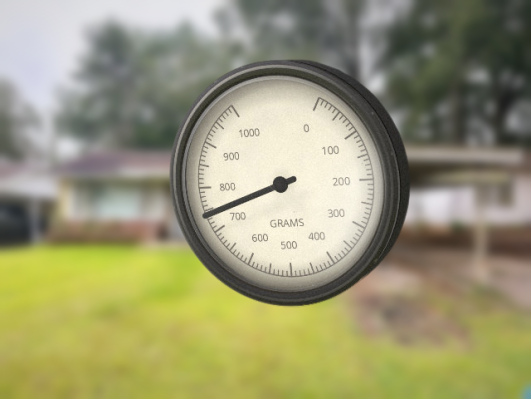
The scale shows 740 g
